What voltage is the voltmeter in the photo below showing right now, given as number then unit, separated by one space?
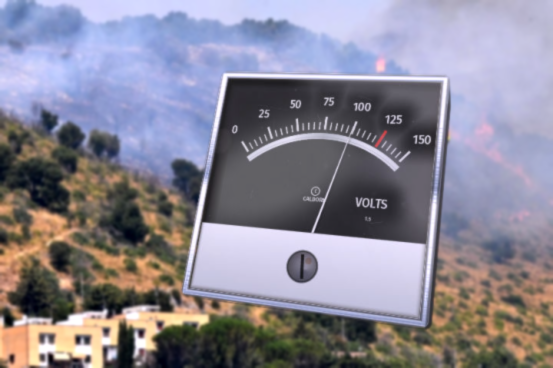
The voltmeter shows 100 V
